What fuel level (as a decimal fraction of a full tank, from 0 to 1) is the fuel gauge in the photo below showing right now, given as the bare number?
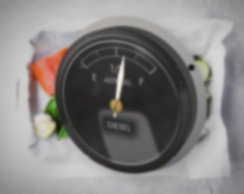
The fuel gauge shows 0.625
